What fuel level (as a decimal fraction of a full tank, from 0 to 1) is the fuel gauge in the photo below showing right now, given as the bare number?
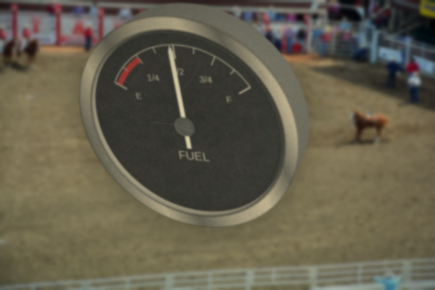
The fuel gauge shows 0.5
